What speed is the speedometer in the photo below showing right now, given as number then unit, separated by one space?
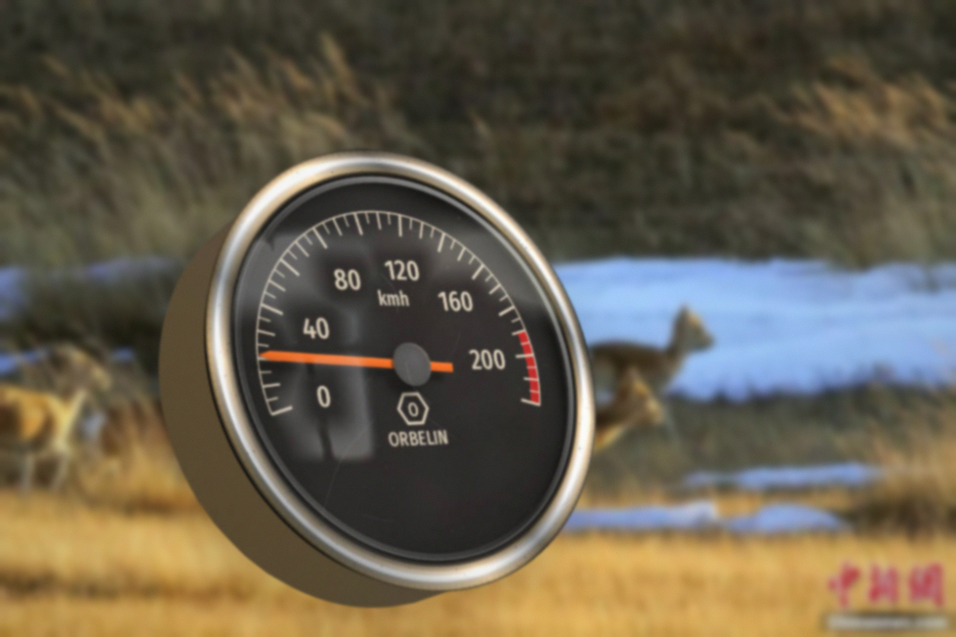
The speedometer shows 20 km/h
